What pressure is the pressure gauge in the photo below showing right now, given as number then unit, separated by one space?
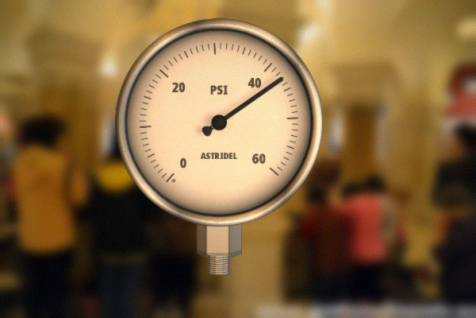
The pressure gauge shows 43 psi
